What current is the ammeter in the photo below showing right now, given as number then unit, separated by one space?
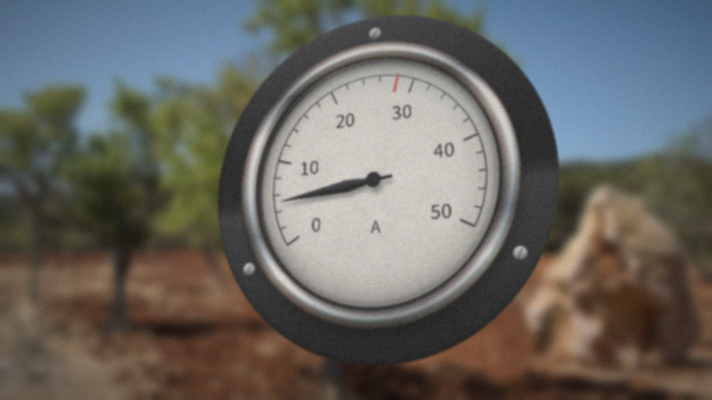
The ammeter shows 5 A
